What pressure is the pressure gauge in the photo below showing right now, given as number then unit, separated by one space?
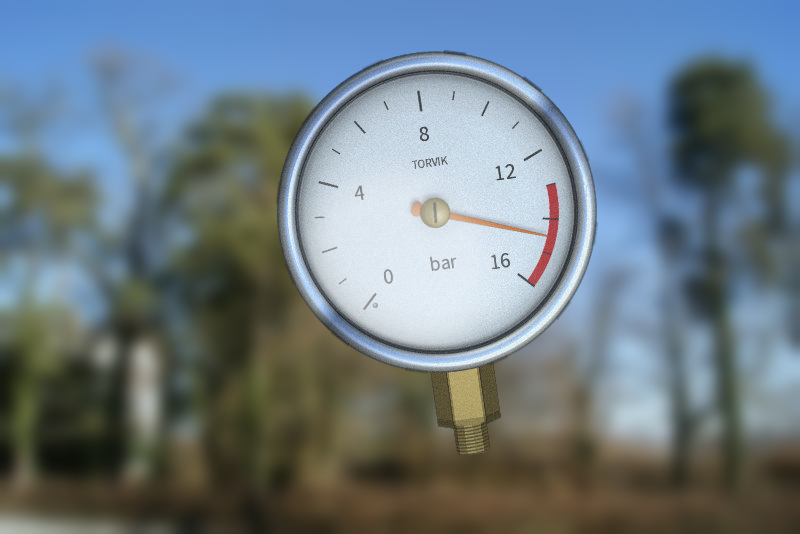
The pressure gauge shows 14.5 bar
